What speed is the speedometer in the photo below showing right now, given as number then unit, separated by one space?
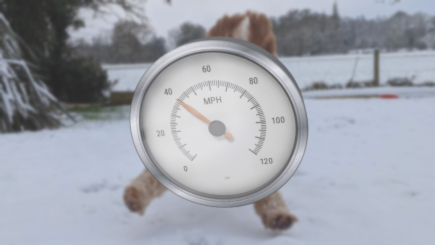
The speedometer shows 40 mph
